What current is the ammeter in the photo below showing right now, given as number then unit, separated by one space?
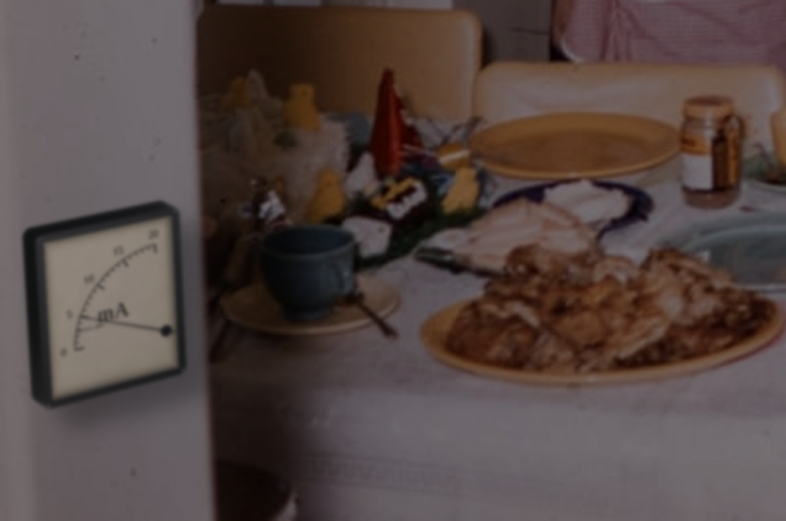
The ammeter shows 5 mA
